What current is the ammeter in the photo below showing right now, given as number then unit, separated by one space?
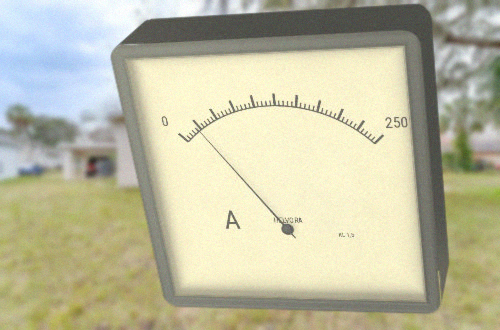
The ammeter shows 25 A
